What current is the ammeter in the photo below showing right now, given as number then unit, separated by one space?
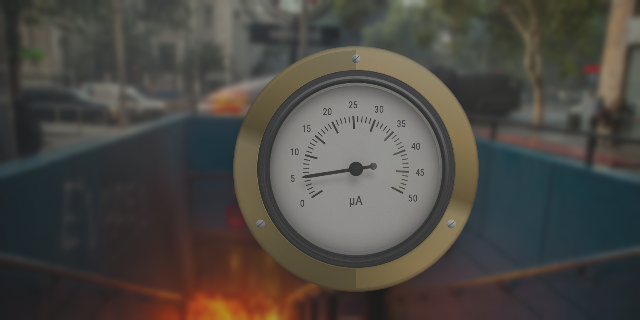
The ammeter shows 5 µA
